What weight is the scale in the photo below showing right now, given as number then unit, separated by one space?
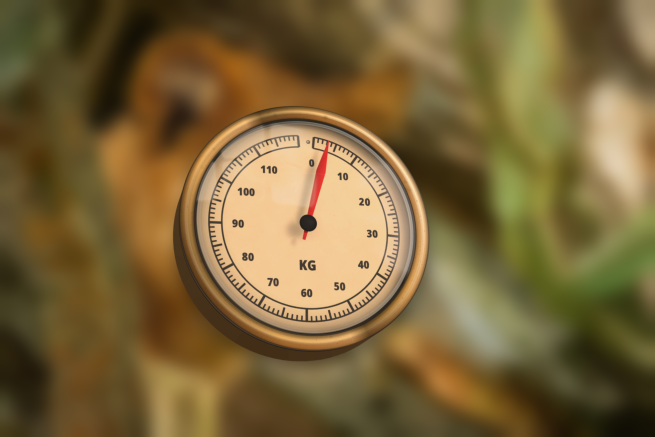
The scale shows 3 kg
